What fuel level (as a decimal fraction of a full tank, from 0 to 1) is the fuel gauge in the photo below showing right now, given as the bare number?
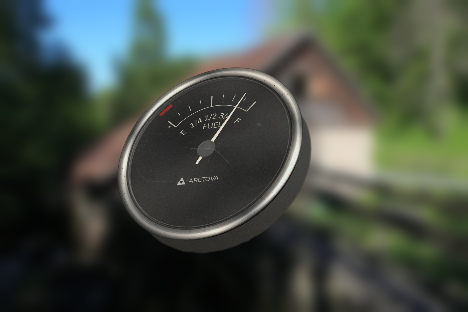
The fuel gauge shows 0.875
